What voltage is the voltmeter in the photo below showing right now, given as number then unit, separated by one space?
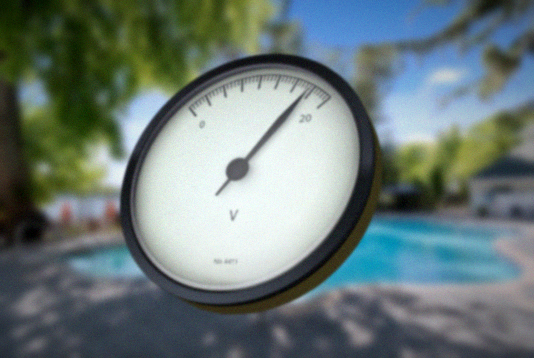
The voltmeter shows 17.5 V
